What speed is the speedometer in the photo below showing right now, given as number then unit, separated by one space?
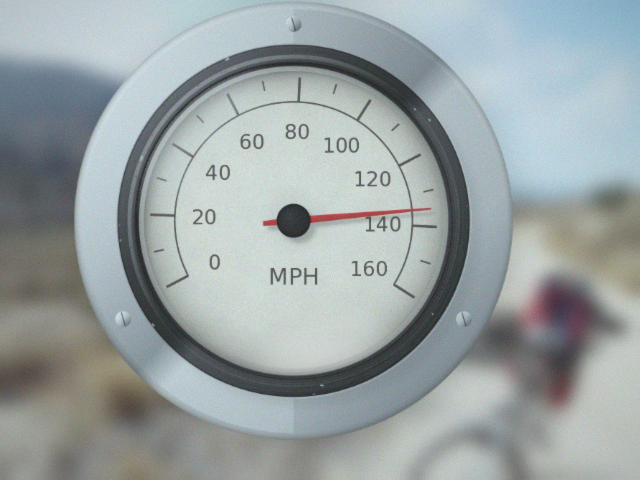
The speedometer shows 135 mph
